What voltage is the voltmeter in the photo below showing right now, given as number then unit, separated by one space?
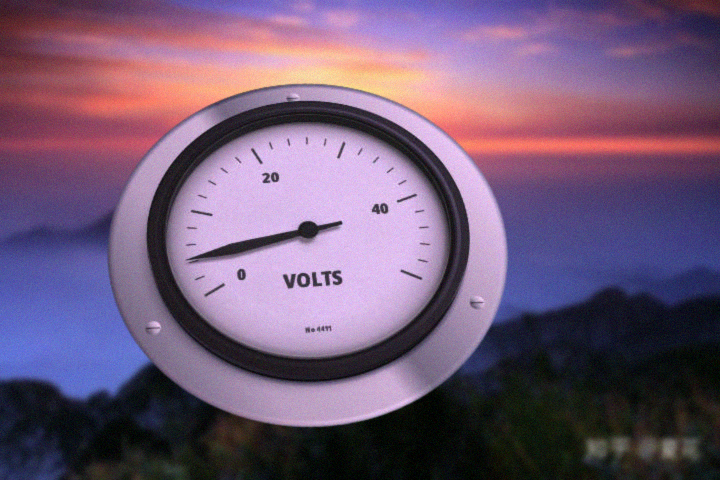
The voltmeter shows 4 V
